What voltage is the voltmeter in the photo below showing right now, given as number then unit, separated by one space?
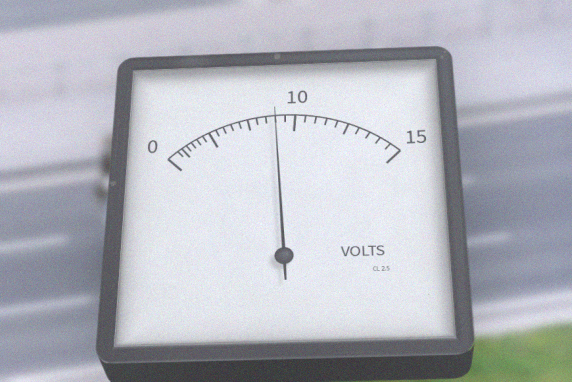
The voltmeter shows 9 V
